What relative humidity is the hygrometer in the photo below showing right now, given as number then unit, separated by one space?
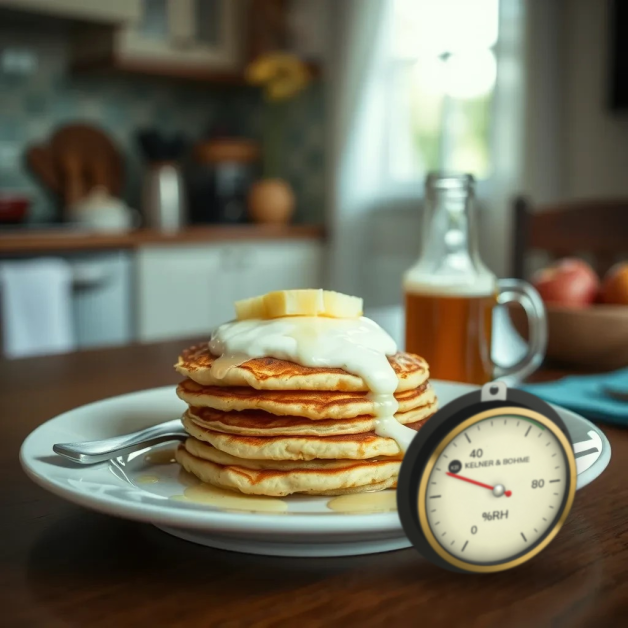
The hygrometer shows 28 %
